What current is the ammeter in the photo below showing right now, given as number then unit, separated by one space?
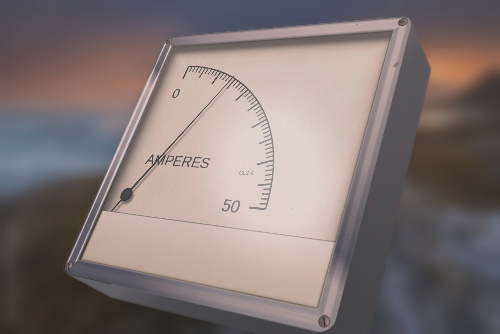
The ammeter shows 15 A
